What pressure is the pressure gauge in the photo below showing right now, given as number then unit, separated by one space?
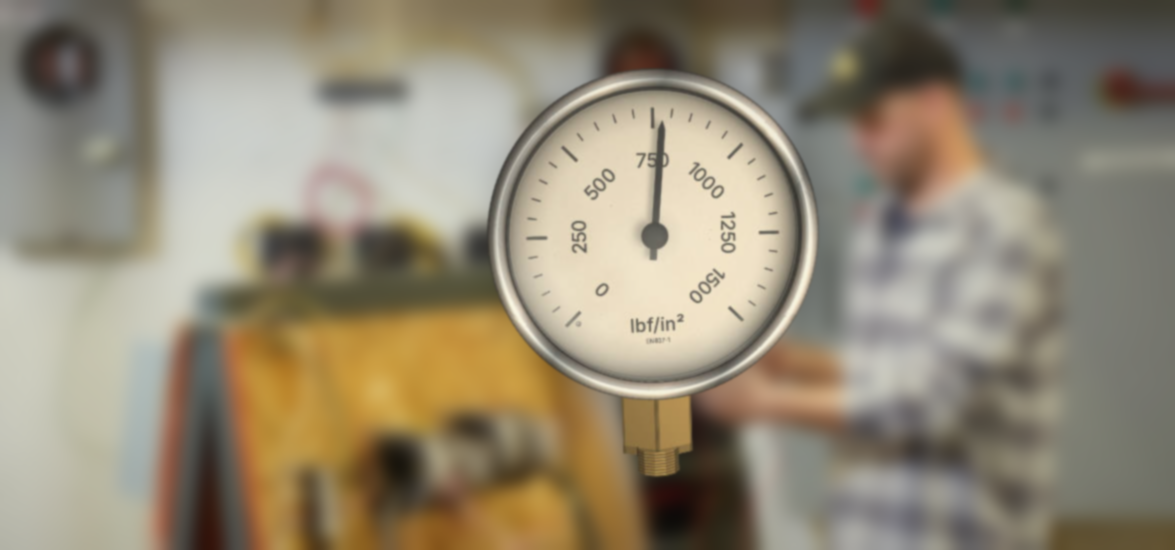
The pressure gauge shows 775 psi
